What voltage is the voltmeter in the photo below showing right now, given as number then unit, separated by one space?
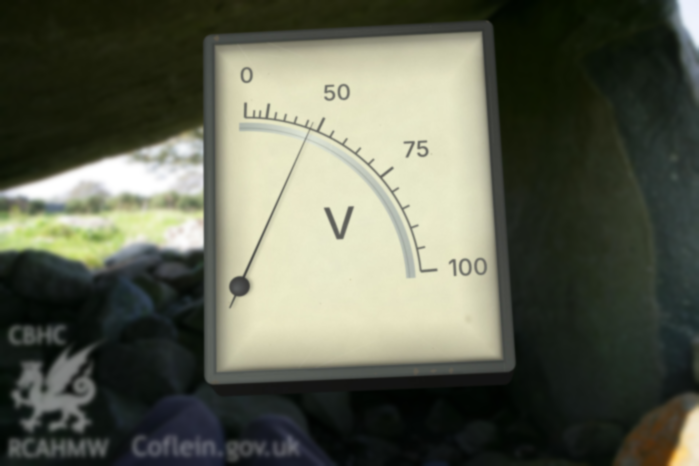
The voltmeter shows 47.5 V
